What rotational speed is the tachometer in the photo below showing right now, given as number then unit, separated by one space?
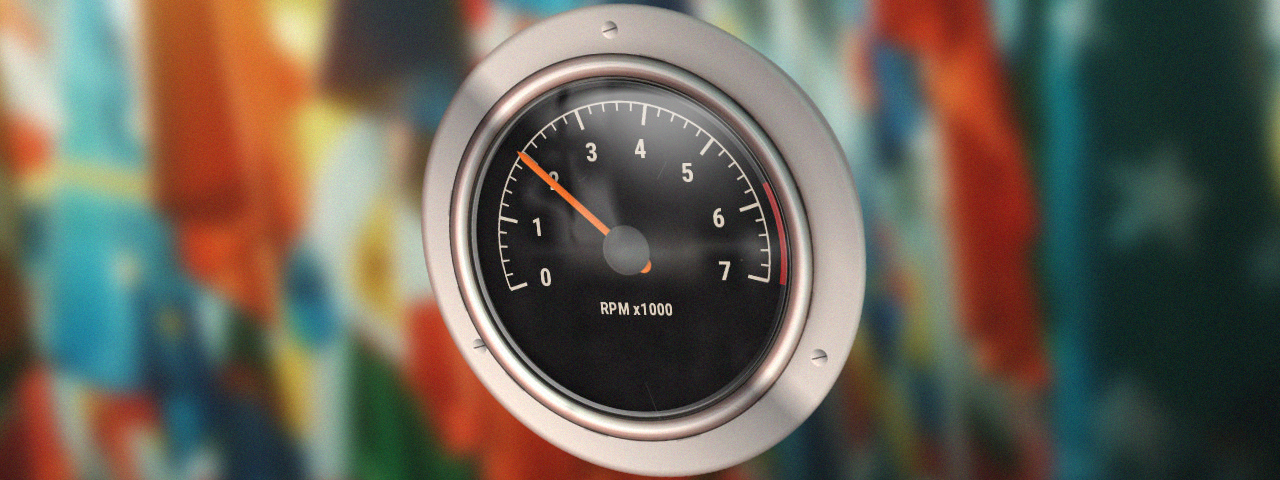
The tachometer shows 2000 rpm
